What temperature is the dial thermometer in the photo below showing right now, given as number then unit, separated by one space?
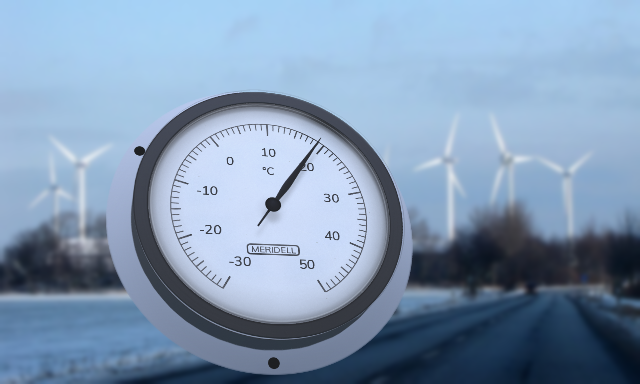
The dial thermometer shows 19 °C
